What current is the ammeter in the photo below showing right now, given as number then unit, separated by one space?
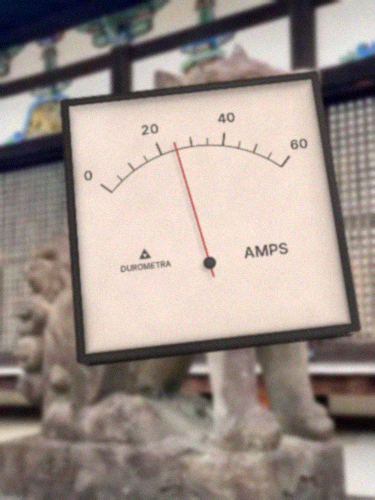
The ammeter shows 25 A
